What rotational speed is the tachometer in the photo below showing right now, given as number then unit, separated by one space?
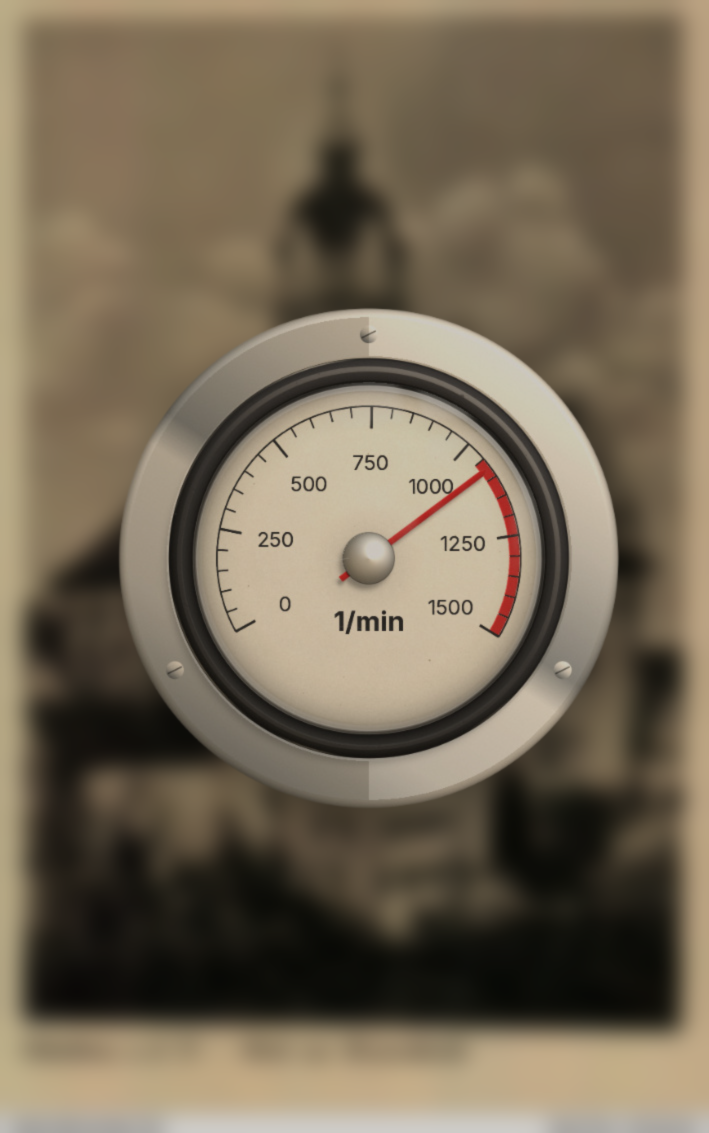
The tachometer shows 1075 rpm
